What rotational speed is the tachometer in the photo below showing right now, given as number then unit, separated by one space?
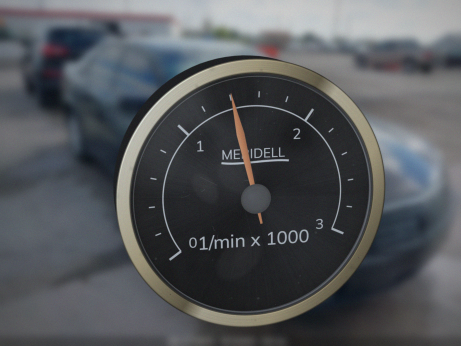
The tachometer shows 1400 rpm
